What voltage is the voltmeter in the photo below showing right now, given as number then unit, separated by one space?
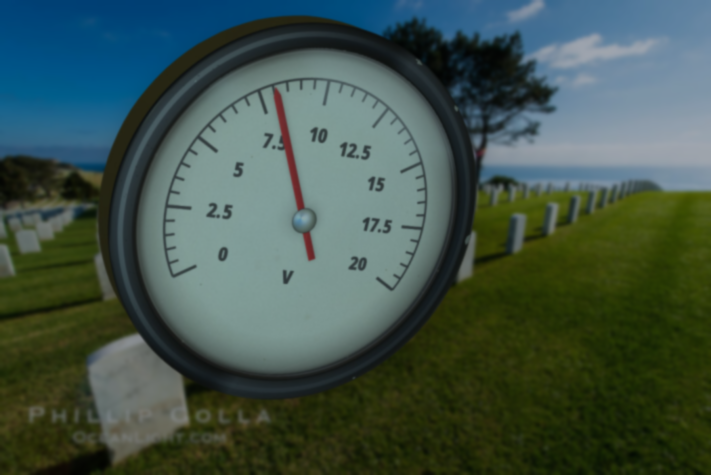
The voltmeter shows 8 V
